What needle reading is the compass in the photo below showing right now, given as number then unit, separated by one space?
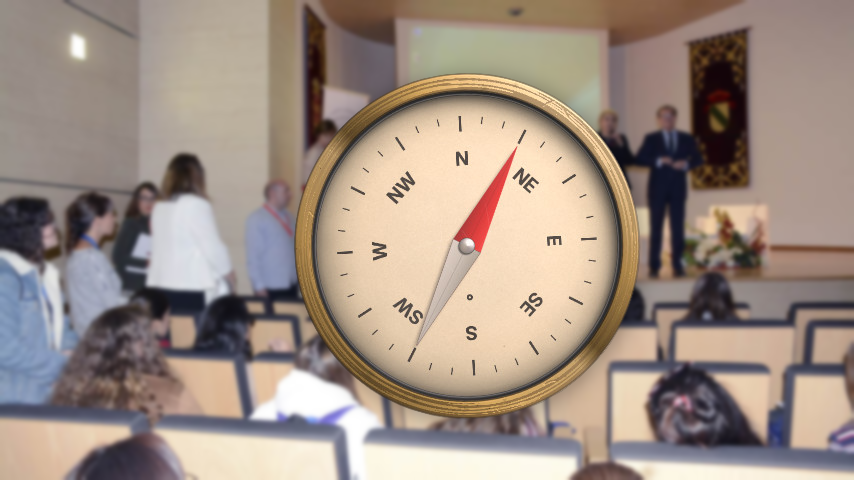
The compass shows 30 °
